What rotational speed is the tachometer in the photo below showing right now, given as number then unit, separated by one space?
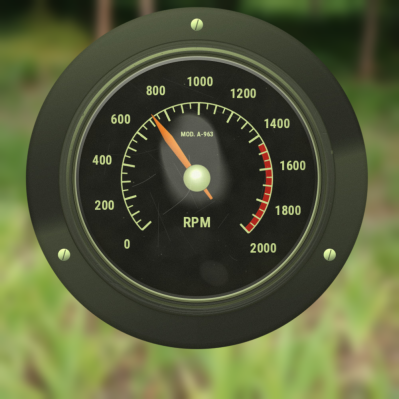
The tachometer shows 725 rpm
